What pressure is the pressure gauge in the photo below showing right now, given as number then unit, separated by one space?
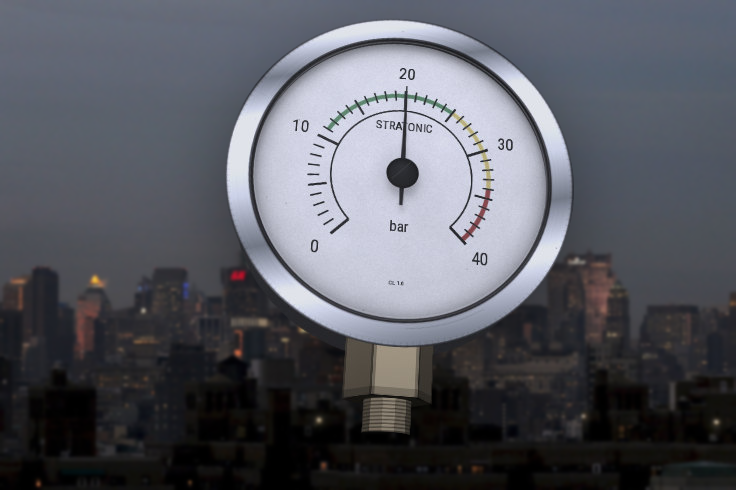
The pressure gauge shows 20 bar
